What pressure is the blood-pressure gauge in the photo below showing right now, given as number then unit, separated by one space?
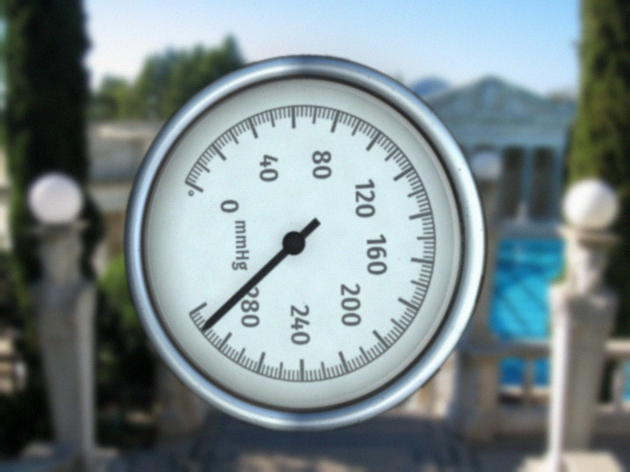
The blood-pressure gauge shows 290 mmHg
